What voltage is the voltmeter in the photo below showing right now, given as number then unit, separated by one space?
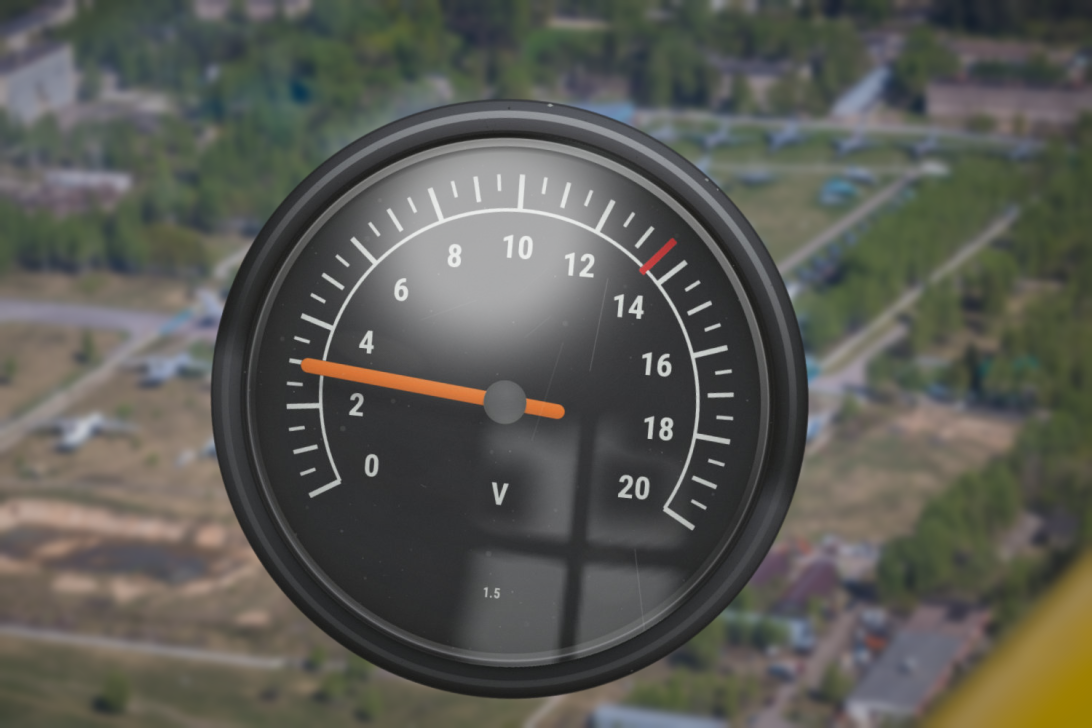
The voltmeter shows 3 V
